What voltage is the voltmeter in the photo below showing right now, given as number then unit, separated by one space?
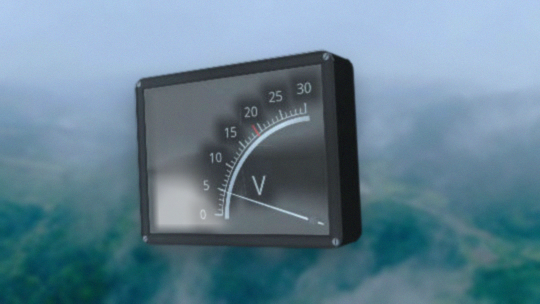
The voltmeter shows 5 V
